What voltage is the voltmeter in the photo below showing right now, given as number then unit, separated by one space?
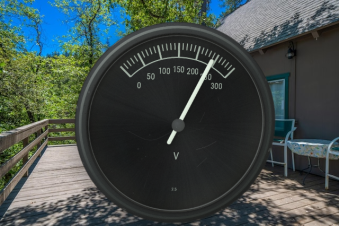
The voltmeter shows 240 V
